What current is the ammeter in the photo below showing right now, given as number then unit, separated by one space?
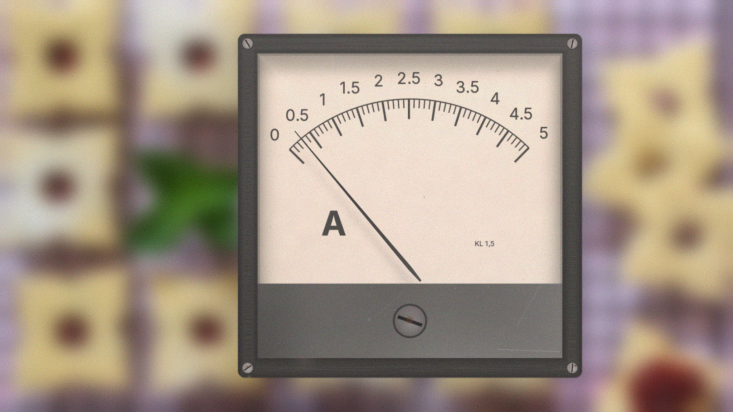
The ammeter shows 0.3 A
